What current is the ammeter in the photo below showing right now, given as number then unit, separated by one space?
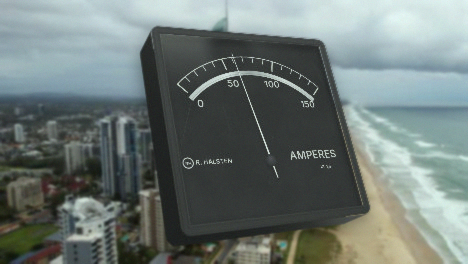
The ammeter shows 60 A
